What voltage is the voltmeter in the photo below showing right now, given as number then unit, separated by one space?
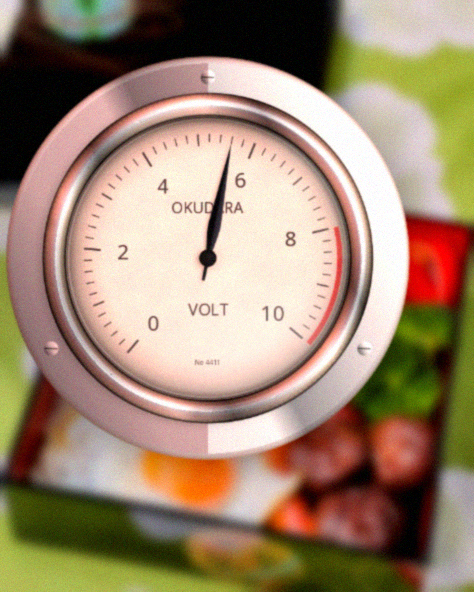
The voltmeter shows 5.6 V
